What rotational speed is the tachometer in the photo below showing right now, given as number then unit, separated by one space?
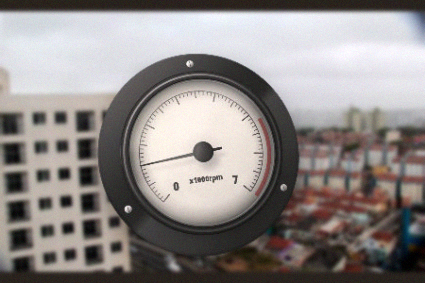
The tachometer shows 1000 rpm
